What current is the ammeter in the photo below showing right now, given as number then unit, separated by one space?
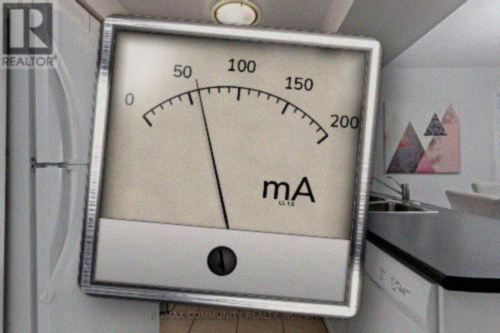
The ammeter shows 60 mA
